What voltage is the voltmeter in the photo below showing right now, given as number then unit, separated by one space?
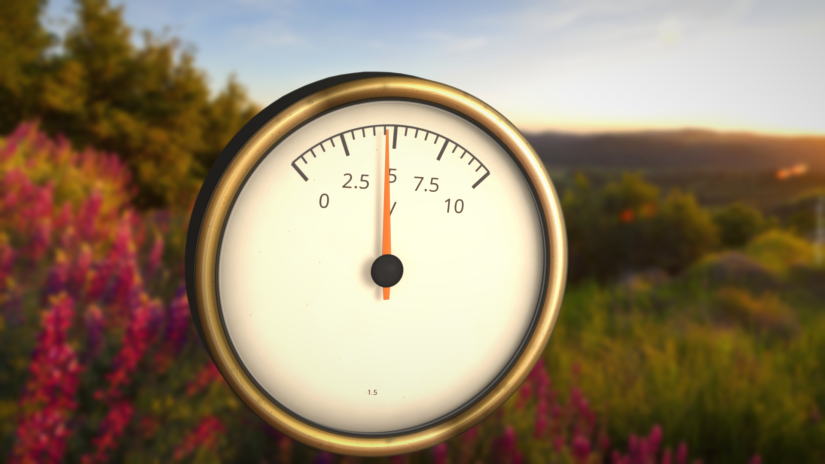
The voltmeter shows 4.5 V
